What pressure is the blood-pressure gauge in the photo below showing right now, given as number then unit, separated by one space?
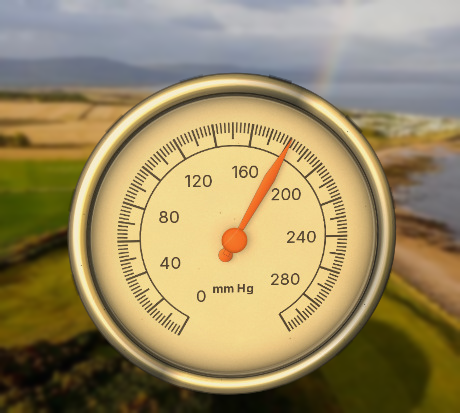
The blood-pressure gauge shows 180 mmHg
